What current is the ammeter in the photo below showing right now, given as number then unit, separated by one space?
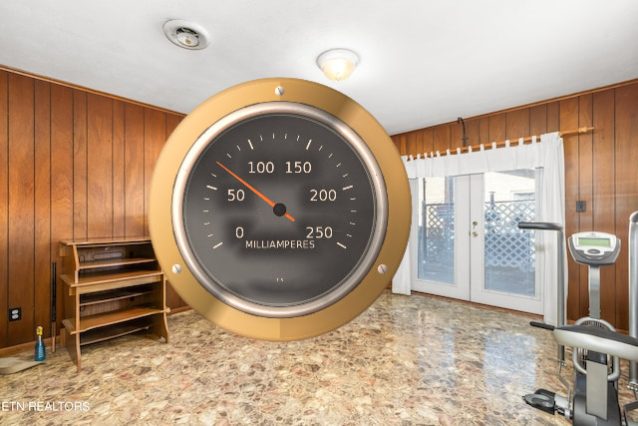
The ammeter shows 70 mA
